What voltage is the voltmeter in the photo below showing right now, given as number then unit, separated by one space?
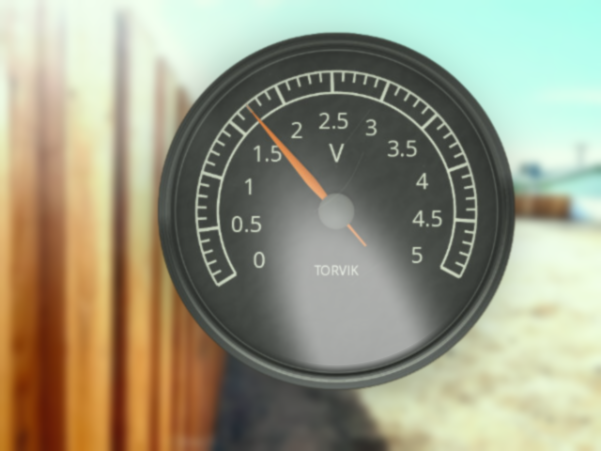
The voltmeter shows 1.7 V
